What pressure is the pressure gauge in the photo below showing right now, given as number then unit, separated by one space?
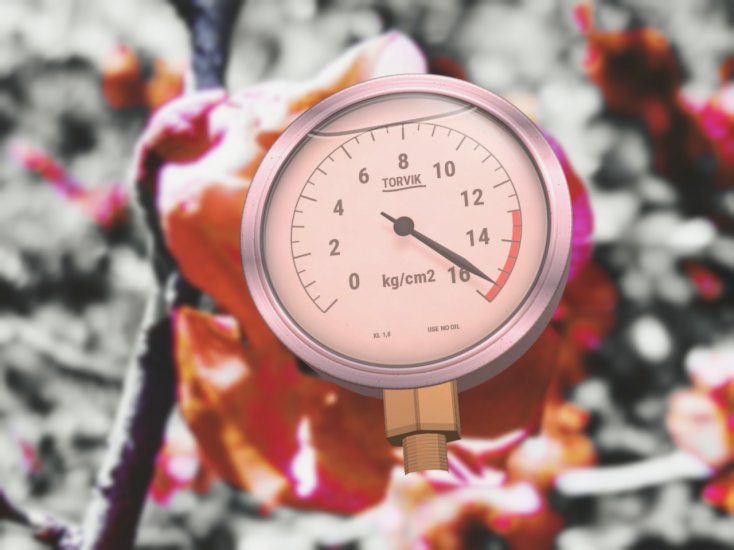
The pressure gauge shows 15.5 kg/cm²
